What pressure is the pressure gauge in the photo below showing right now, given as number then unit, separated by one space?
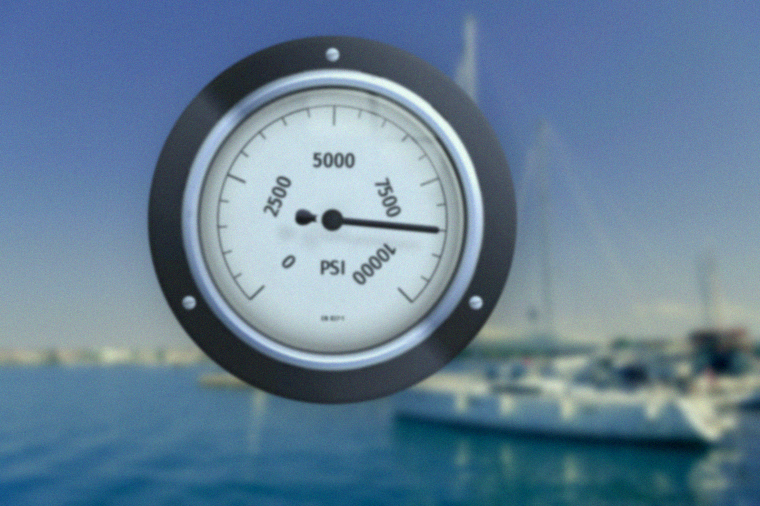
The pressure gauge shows 8500 psi
